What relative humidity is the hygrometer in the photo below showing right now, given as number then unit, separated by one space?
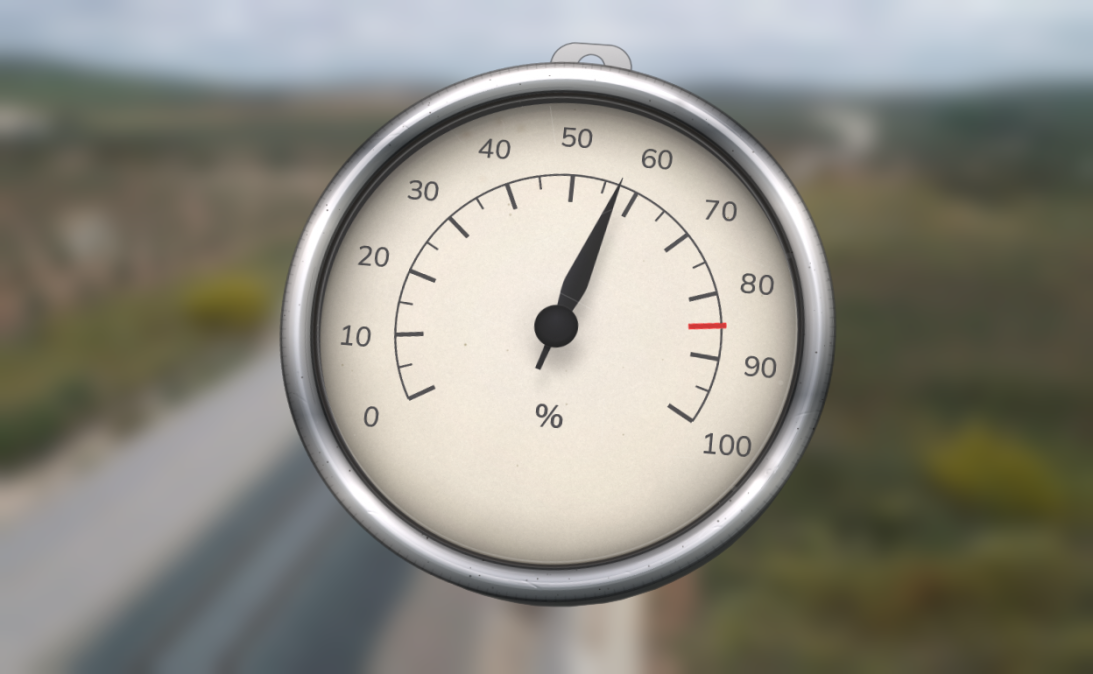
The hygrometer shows 57.5 %
